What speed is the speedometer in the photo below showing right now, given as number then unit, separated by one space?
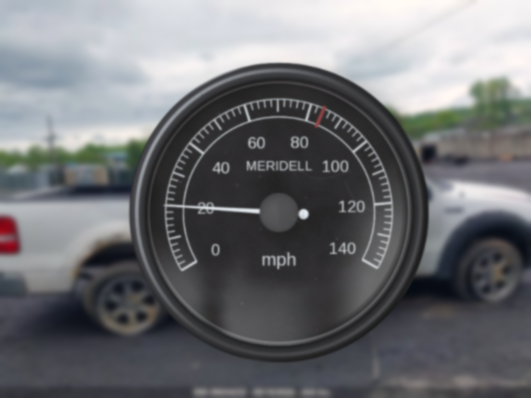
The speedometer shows 20 mph
